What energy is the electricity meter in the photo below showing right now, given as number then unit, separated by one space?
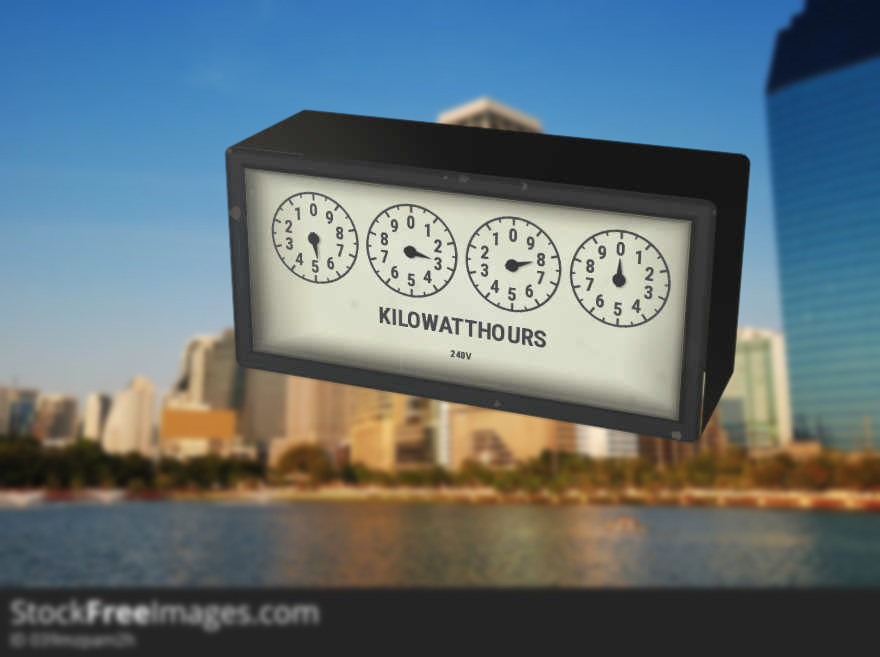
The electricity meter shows 5280 kWh
